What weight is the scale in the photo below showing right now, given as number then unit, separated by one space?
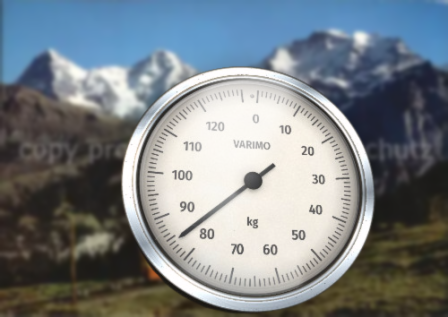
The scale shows 84 kg
